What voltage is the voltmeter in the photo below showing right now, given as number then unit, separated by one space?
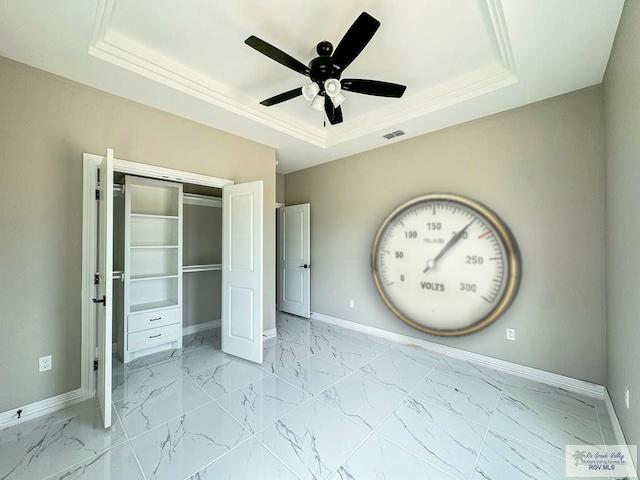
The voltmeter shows 200 V
